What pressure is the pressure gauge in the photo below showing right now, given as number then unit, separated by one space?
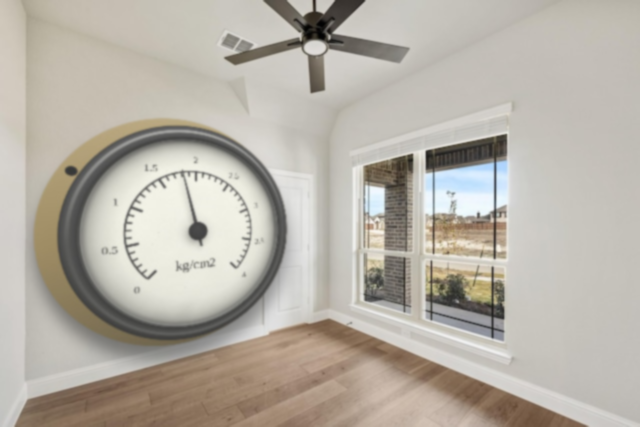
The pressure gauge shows 1.8 kg/cm²
